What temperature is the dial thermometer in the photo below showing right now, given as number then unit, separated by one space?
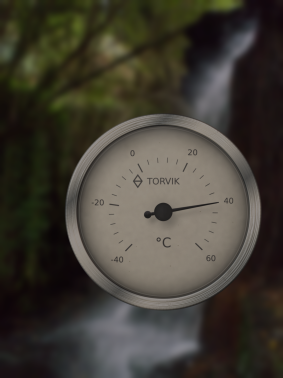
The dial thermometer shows 40 °C
